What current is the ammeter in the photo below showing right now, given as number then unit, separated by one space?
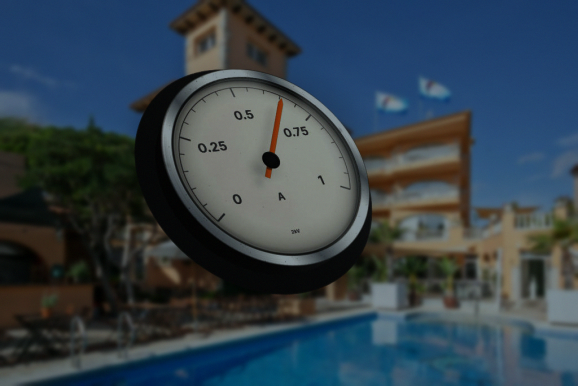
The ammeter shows 0.65 A
